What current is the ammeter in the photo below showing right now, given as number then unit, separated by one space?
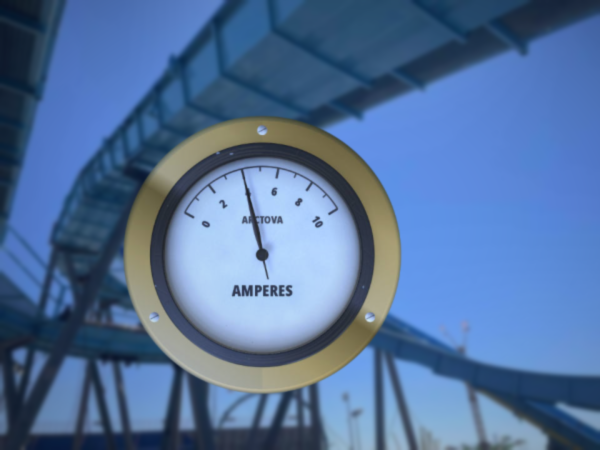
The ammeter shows 4 A
